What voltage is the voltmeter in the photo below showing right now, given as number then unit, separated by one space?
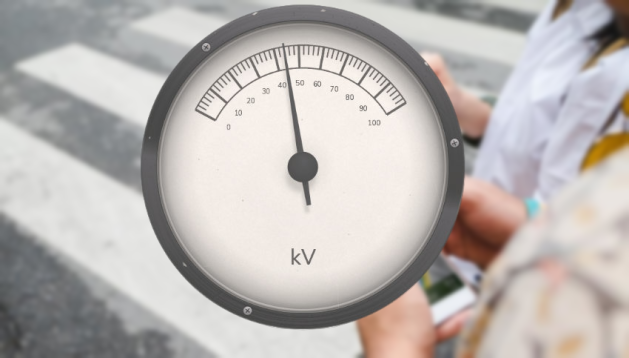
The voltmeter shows 44 kV
